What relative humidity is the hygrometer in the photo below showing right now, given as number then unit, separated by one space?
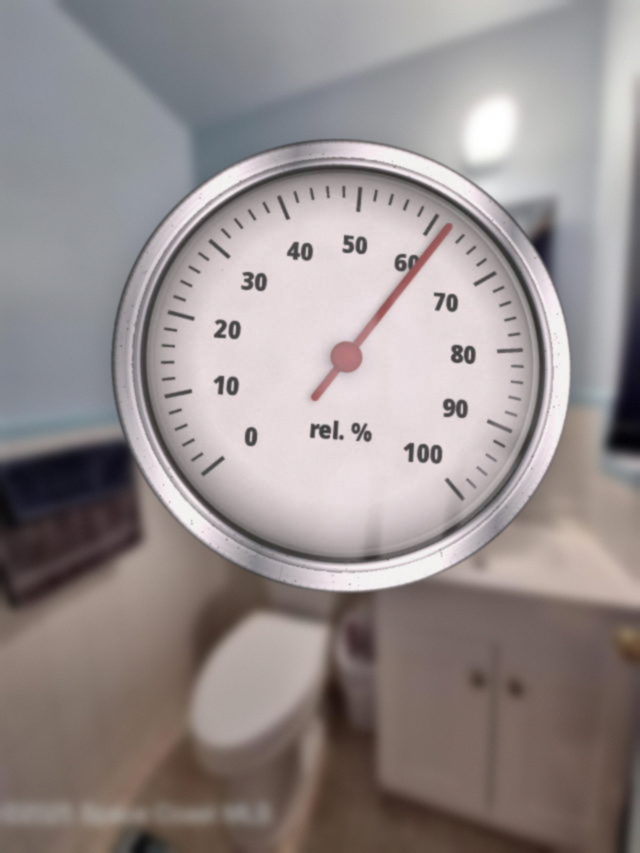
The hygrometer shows 62 %
